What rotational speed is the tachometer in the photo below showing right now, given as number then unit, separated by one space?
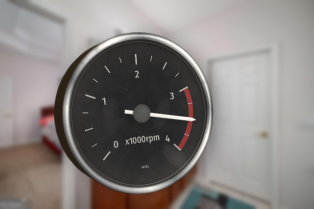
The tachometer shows 3500 rpm
